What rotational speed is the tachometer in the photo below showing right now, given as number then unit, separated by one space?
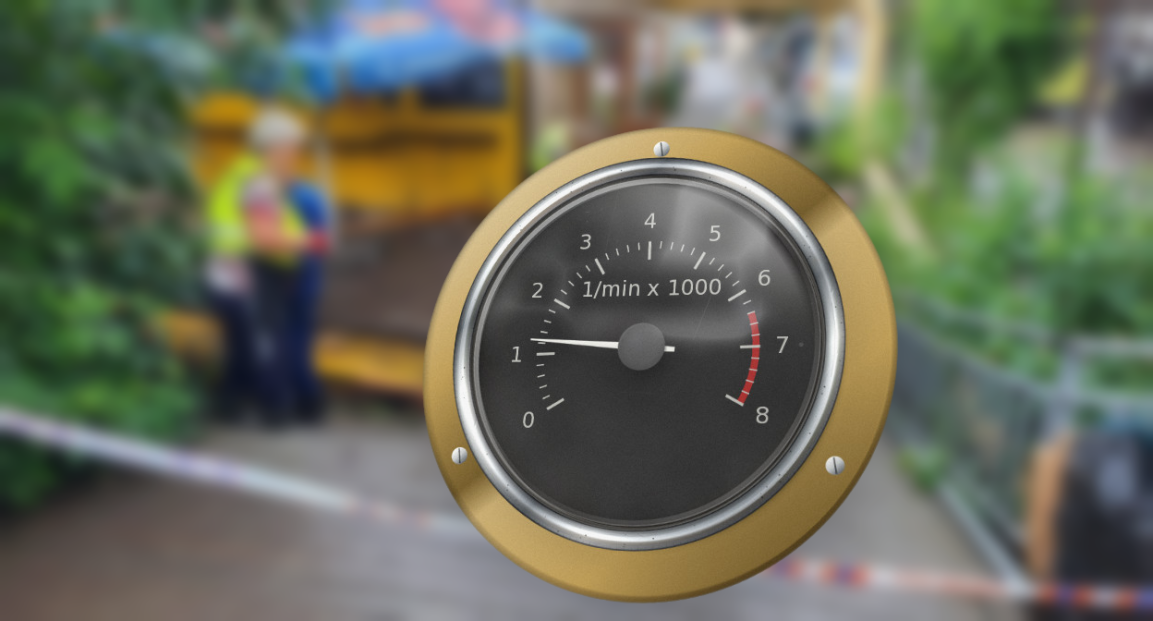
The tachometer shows 1200 rpm
